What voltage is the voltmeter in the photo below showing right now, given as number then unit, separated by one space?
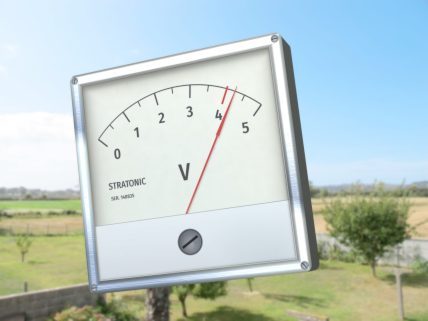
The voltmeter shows 4.25 V
